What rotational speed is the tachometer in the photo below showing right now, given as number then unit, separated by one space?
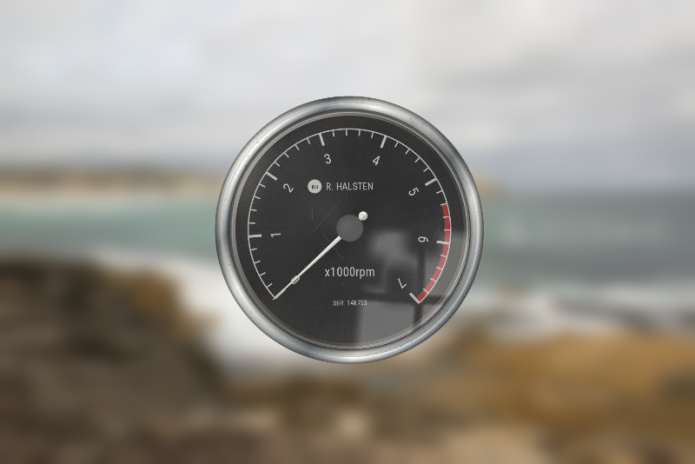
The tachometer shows 0 rpm
